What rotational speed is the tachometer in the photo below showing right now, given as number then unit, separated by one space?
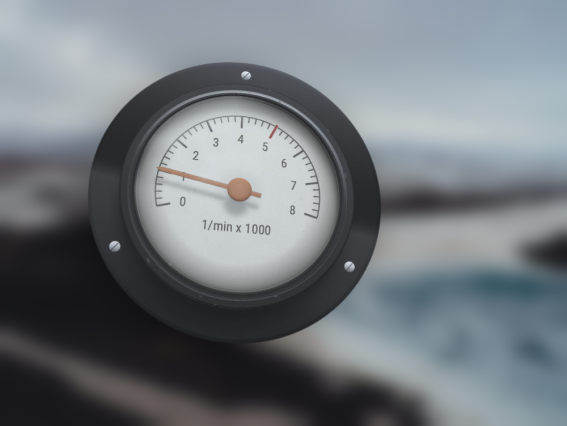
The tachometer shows 1000 rpm
